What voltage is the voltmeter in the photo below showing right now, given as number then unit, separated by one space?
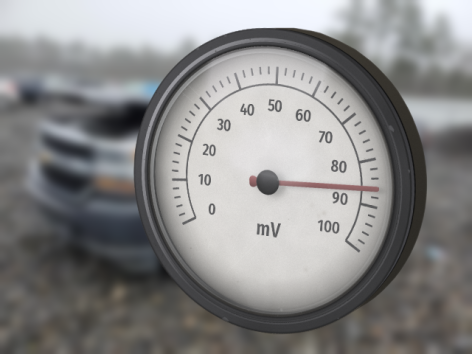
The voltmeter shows 86 mV
